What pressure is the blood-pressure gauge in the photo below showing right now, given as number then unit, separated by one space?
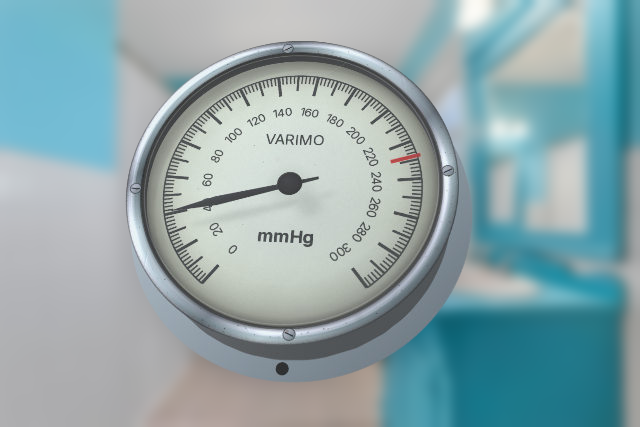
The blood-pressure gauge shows 40 mmHg
